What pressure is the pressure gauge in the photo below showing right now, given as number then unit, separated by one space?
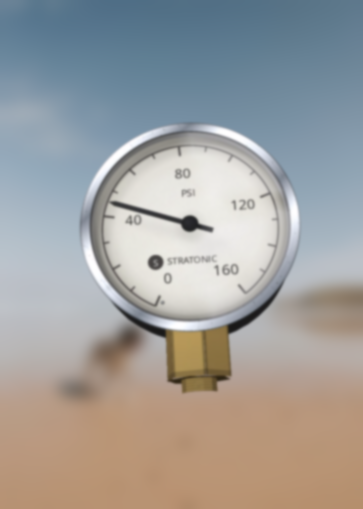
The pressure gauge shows 45 psi
